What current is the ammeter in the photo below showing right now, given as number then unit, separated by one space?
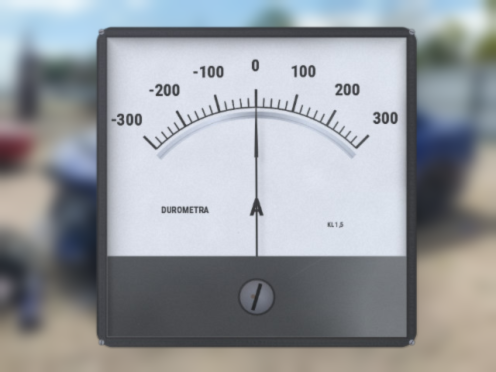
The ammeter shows 0 A
